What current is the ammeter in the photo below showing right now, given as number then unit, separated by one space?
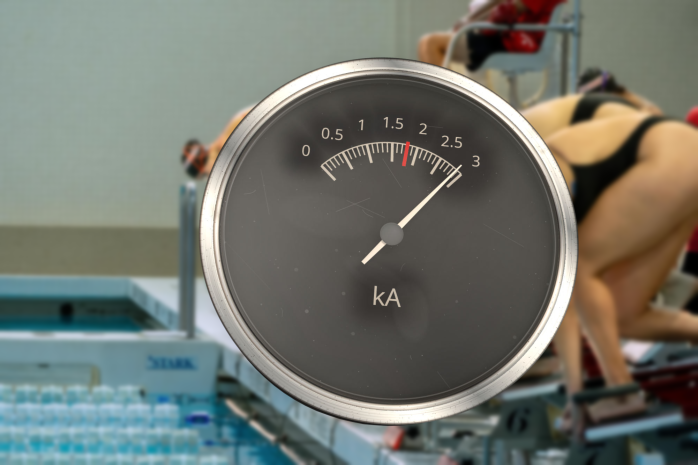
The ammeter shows 2.9 kA
